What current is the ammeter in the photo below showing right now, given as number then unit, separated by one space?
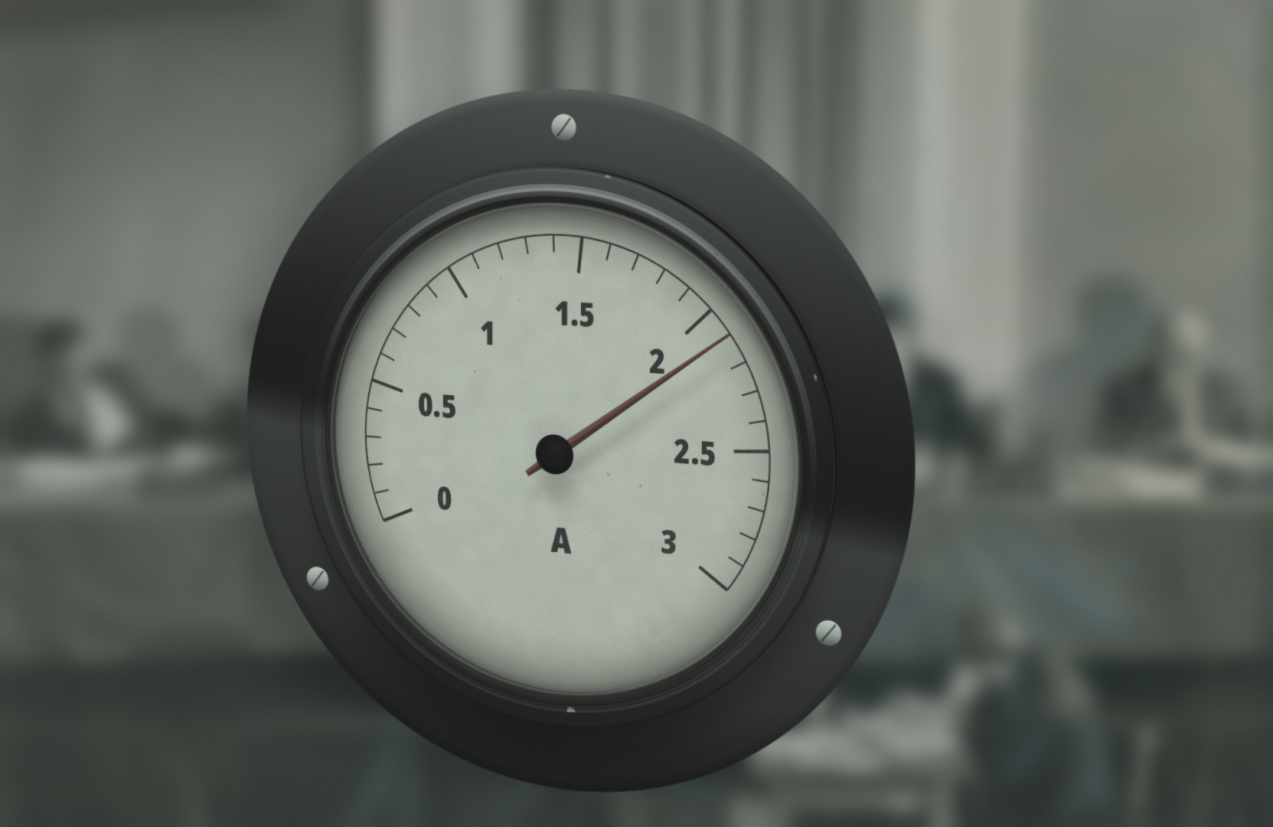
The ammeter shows 2.1 A
